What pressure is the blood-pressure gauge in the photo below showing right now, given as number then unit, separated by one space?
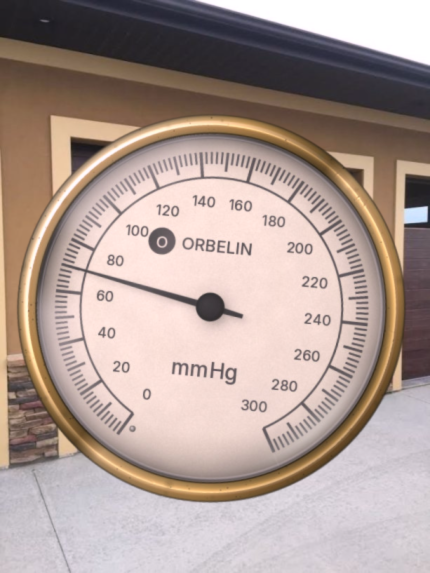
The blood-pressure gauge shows 70 mmHg
